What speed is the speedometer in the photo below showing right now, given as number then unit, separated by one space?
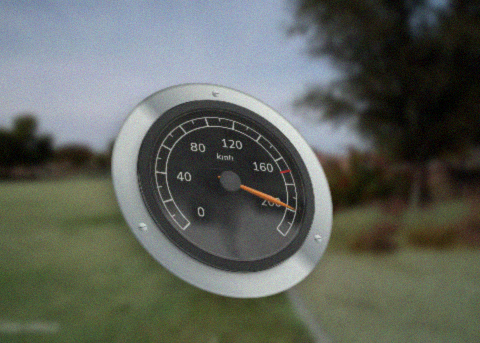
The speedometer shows 200 km/h
